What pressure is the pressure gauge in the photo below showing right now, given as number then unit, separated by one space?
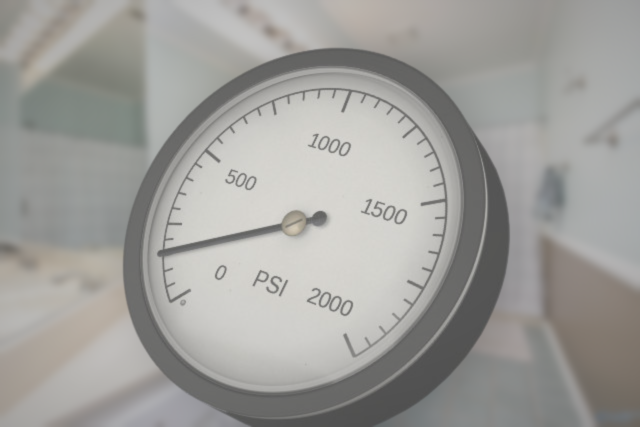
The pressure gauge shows 150 psi
